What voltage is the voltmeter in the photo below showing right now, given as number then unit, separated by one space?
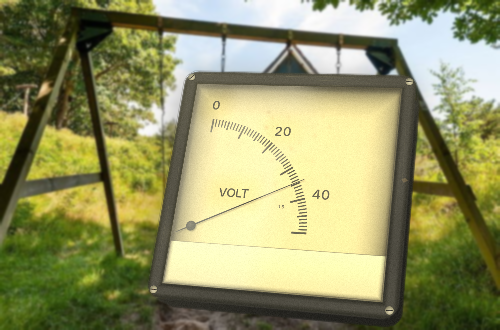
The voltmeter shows 35 V
